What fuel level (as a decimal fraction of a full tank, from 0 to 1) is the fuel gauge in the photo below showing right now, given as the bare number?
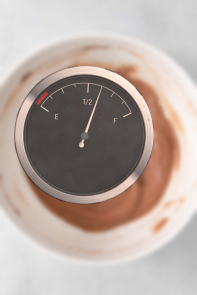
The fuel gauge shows 0.625
